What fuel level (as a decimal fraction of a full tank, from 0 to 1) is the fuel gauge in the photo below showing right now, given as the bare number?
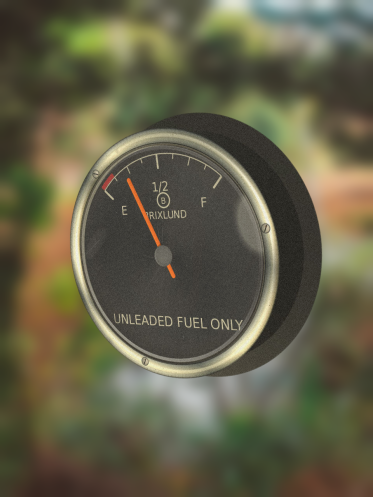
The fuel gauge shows 0.25
